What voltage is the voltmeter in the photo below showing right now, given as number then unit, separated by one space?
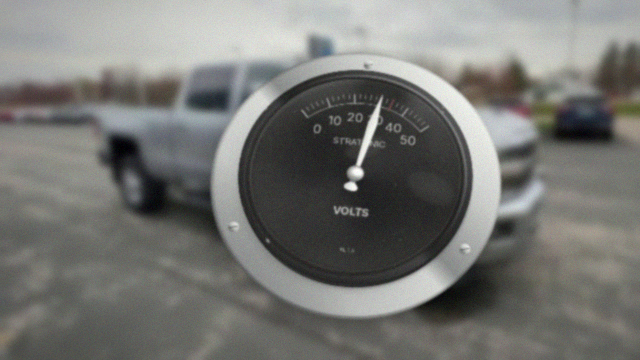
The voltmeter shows 30 V
